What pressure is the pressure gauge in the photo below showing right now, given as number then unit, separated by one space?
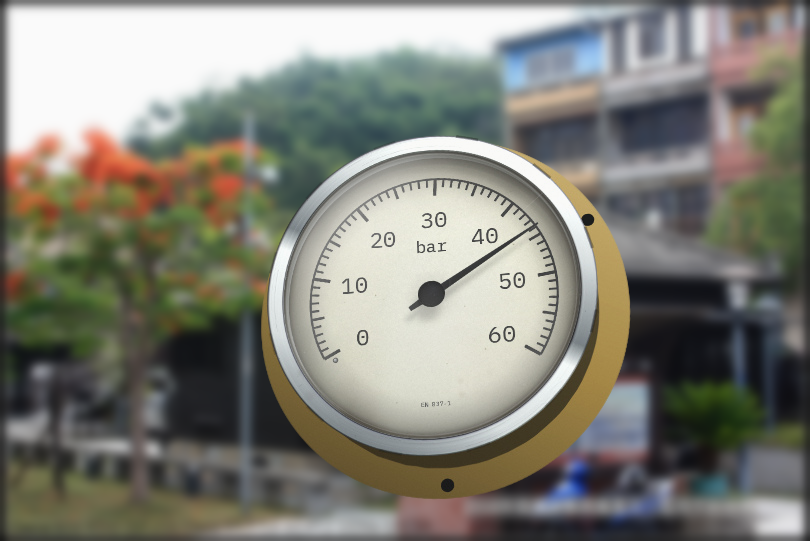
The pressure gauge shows 44 bar
